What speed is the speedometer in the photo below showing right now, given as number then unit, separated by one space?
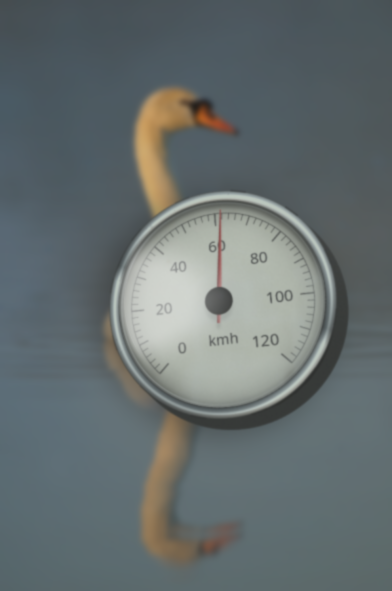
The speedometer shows 62 km/h
